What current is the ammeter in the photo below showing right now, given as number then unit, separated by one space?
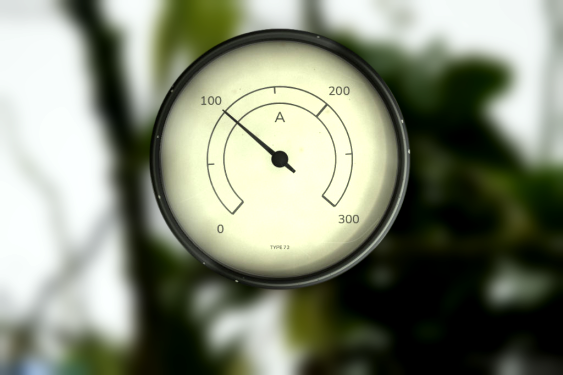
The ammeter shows 100 A
